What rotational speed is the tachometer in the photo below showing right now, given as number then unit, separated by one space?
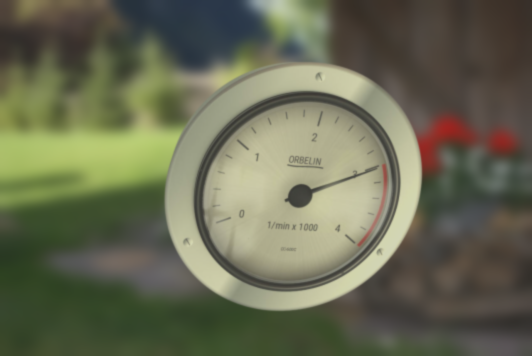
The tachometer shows 3000 rpm
